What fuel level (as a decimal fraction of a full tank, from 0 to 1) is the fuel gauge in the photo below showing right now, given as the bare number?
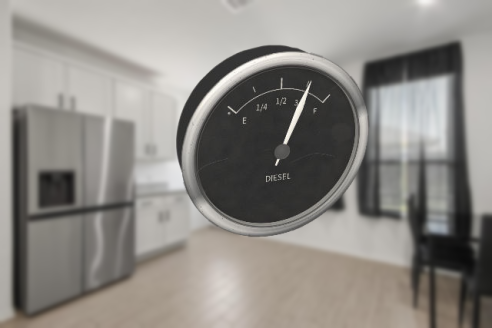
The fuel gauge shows 0.75
